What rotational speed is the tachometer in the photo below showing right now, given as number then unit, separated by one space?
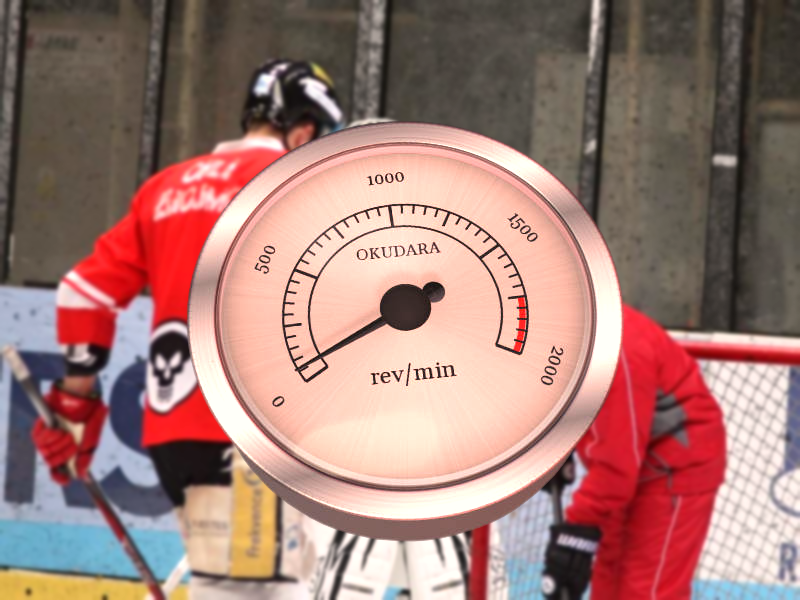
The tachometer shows 50 rpm
